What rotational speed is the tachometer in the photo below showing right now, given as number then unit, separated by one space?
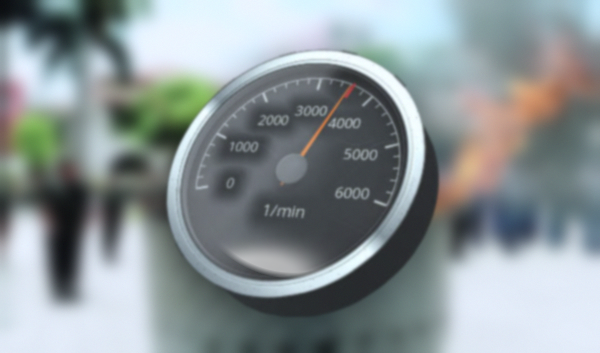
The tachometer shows 3600 rpm
